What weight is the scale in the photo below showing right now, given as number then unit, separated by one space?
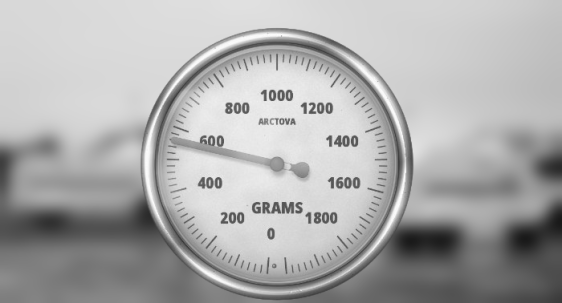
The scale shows 560 g
